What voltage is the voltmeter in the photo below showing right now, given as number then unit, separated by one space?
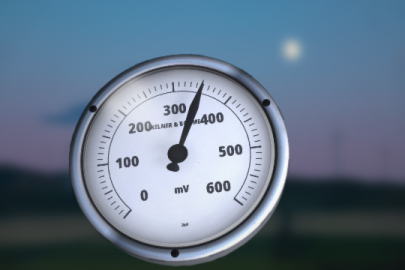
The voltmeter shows 350 mV
